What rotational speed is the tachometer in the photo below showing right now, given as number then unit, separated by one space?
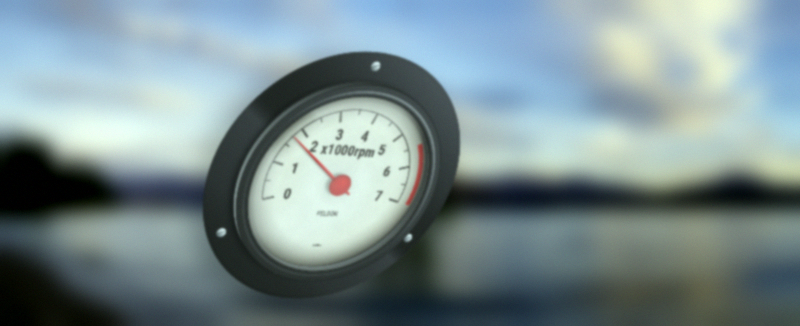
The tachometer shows 1750 rpm
